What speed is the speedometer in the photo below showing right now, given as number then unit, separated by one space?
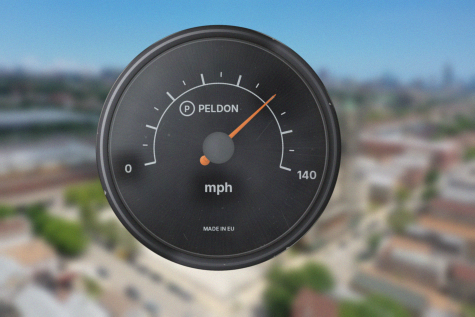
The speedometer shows 100 mph
